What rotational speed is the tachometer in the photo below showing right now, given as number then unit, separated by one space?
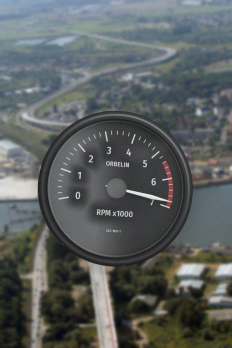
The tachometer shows 6800 rpm
